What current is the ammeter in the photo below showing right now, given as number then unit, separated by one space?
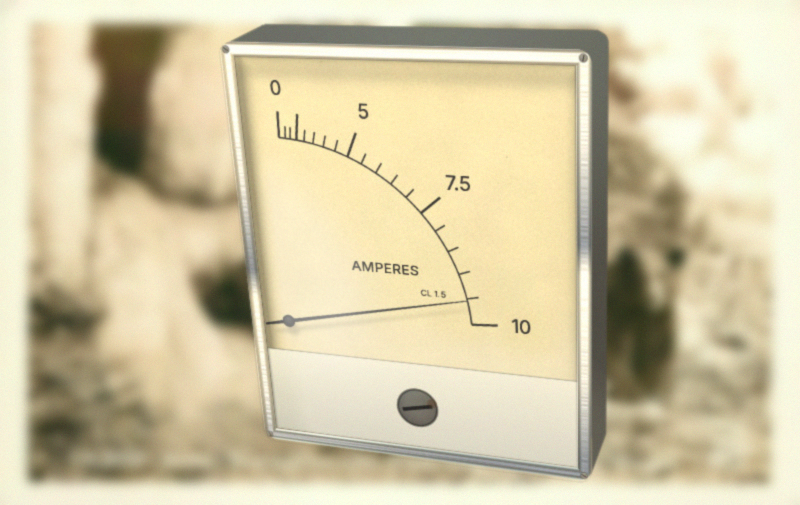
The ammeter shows 9.5 A
